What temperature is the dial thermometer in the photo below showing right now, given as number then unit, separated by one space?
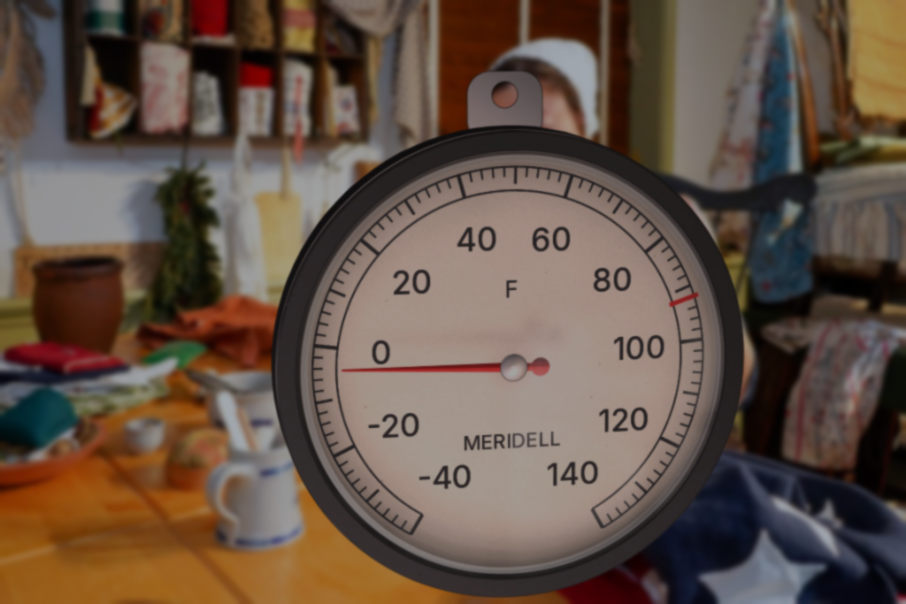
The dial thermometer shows -4 °F
